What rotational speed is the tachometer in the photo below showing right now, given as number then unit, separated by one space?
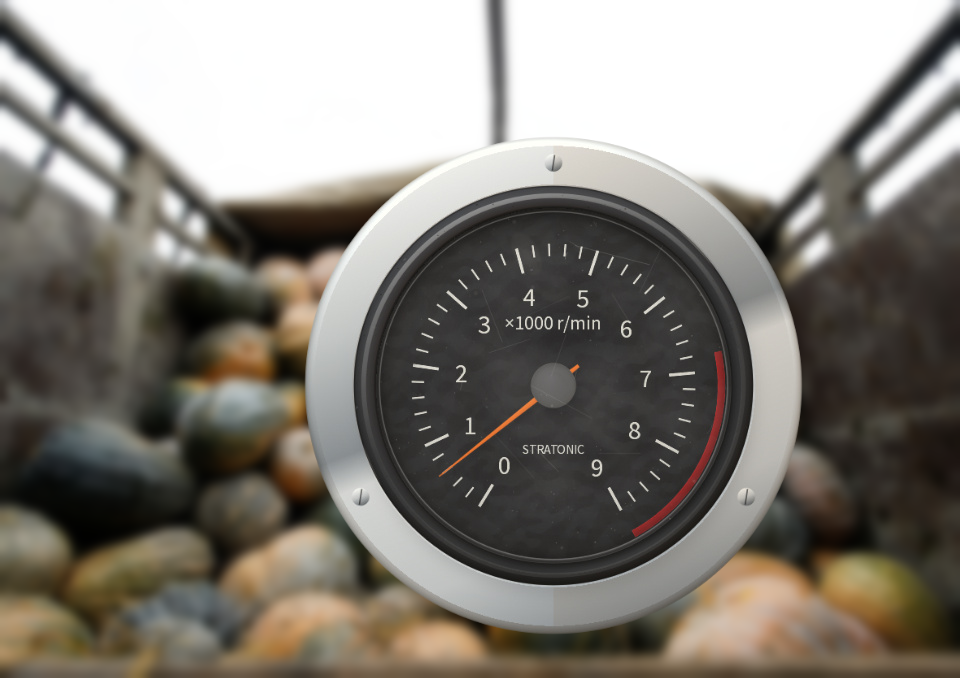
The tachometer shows 600 rpm
